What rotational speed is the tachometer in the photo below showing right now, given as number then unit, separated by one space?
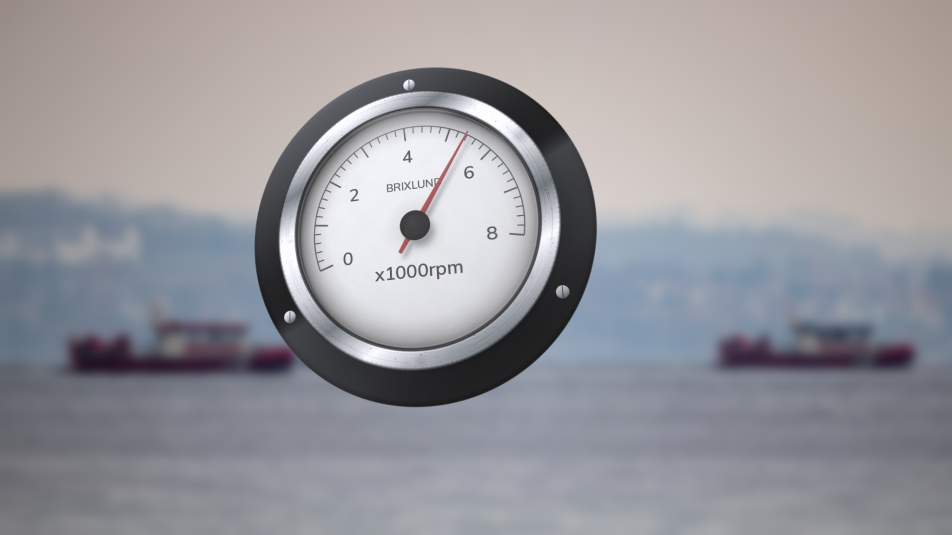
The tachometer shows 5400 rpm
